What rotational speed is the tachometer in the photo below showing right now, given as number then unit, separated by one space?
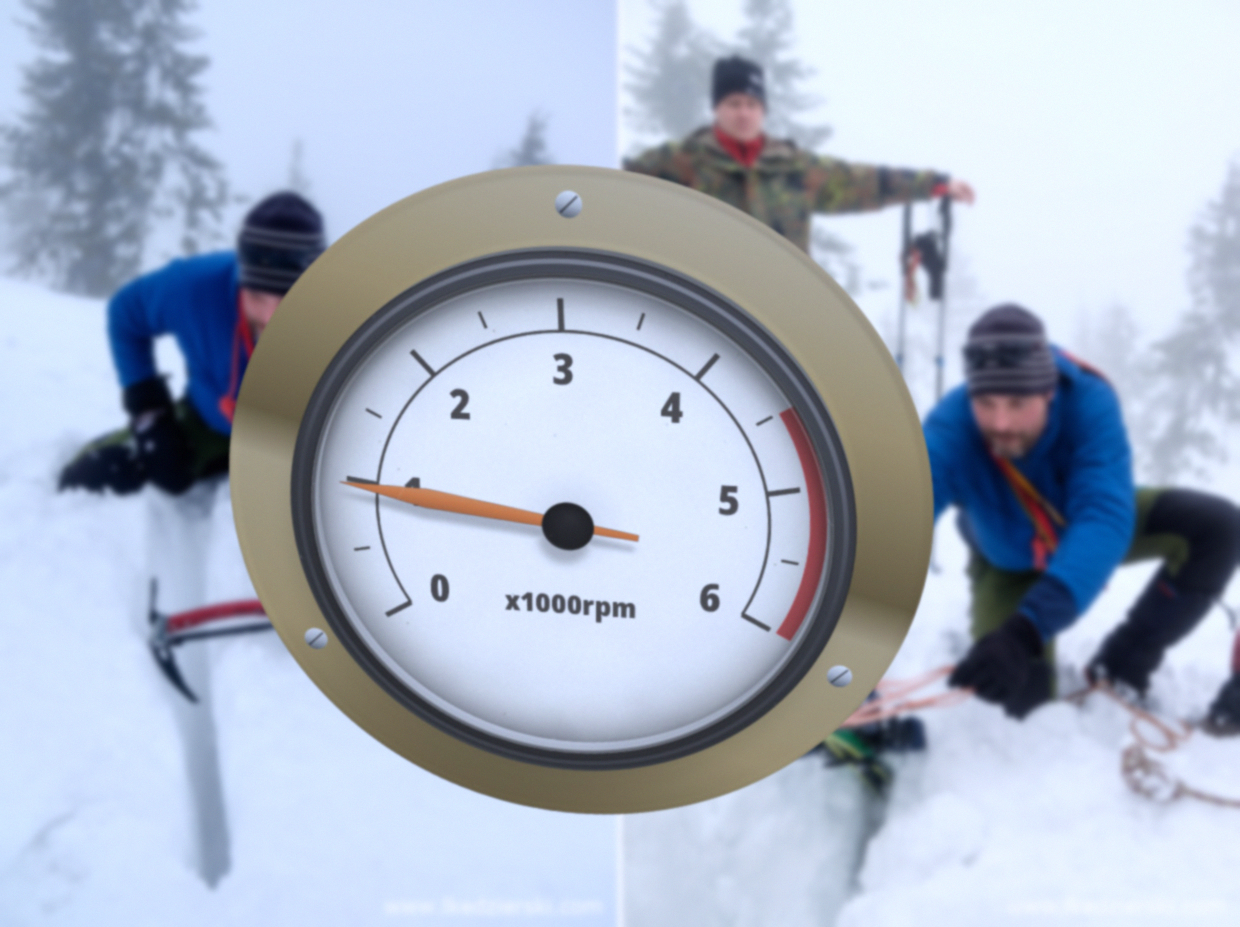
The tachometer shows 1000 rpm
